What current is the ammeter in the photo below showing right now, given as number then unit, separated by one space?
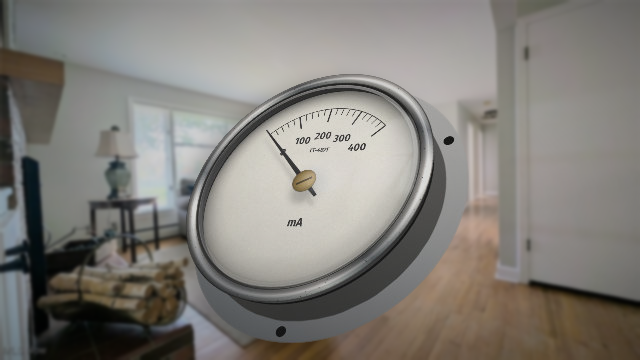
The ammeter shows 0 mA
